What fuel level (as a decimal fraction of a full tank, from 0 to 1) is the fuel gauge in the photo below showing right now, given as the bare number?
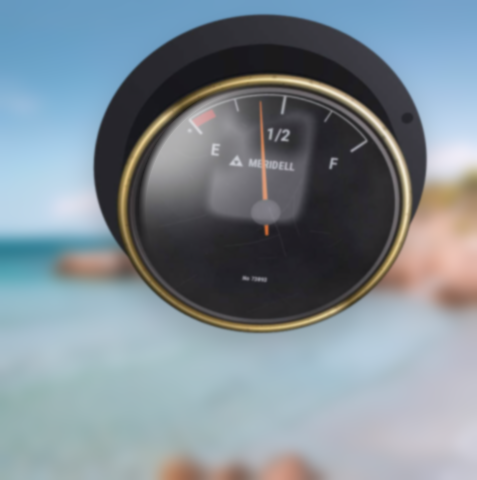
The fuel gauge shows 0.375
